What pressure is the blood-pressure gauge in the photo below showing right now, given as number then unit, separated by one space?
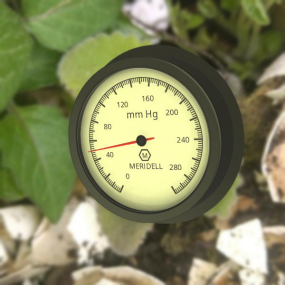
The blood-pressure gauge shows 50 mmHg
